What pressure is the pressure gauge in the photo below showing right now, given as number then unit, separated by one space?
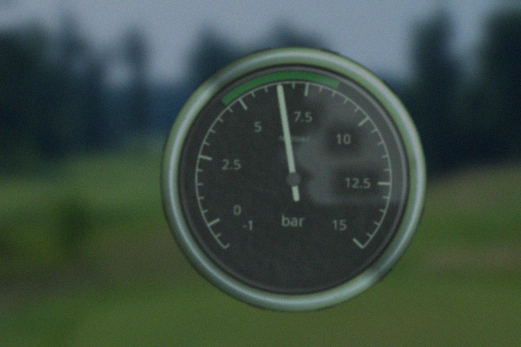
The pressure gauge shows 6.5 bar
